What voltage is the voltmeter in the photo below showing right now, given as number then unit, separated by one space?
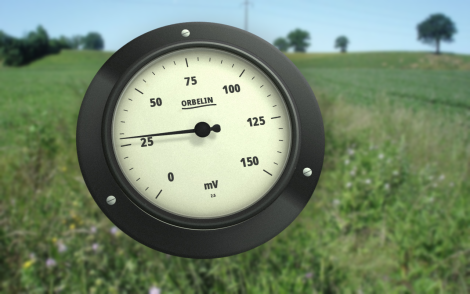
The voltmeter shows 27.5 mV
